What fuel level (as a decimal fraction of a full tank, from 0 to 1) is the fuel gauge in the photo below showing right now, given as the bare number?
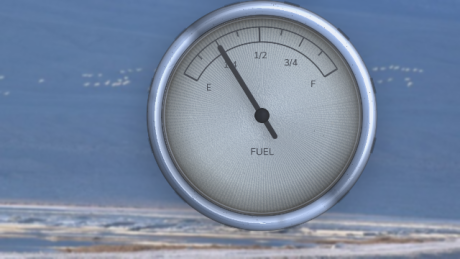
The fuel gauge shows 0.25
